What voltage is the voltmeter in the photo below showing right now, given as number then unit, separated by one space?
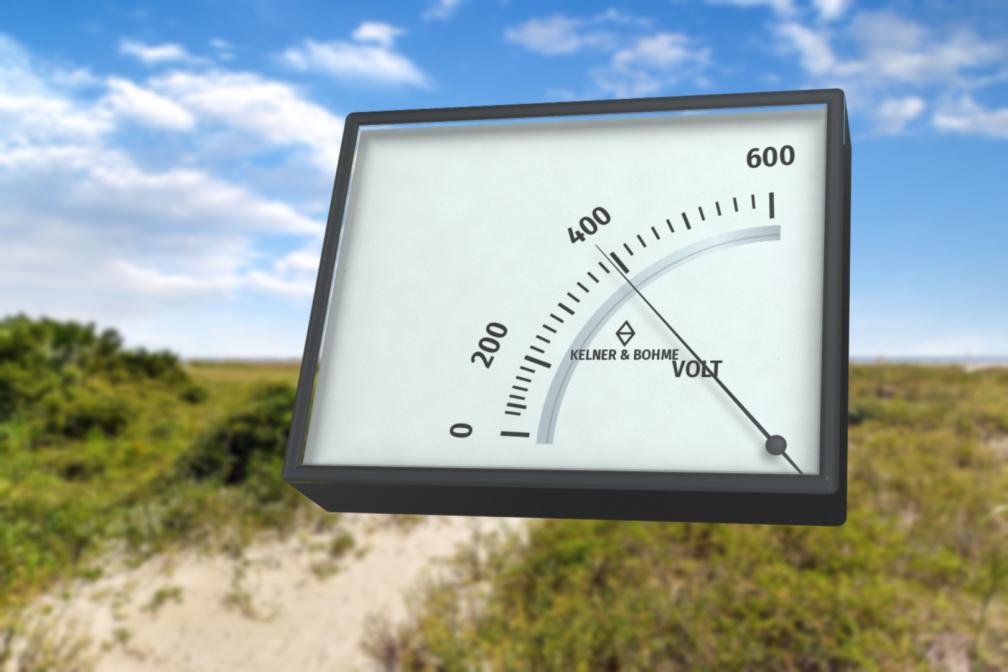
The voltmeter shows 390 V
